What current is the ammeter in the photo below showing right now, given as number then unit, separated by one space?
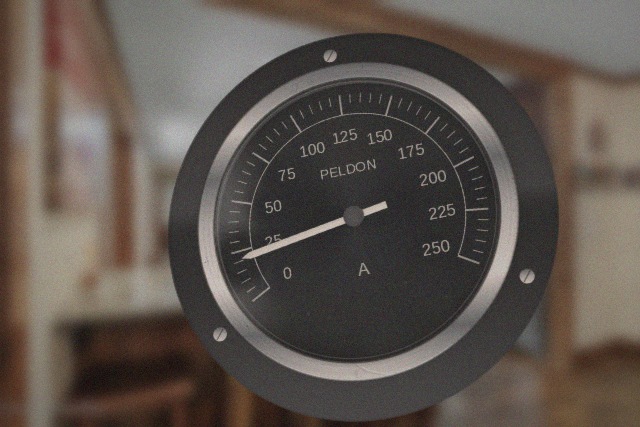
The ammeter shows 20 A
